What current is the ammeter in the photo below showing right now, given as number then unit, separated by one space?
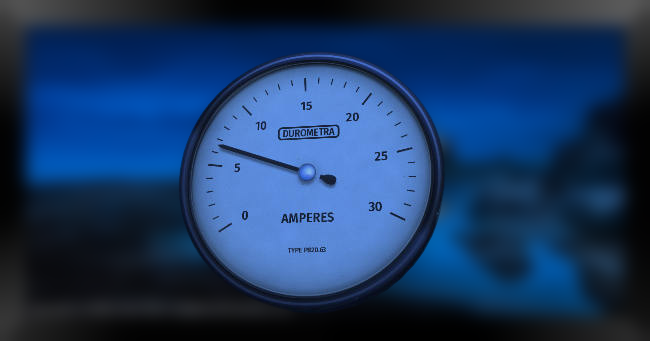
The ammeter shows 6.5 A
